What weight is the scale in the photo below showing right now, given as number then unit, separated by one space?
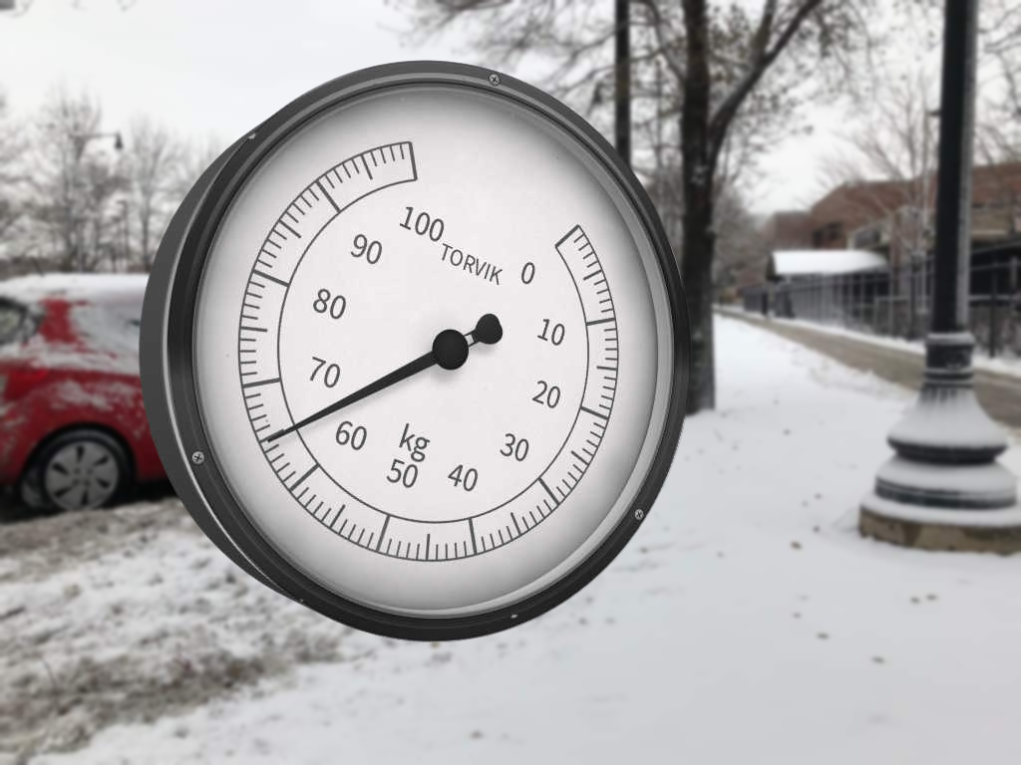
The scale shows 65 kg
